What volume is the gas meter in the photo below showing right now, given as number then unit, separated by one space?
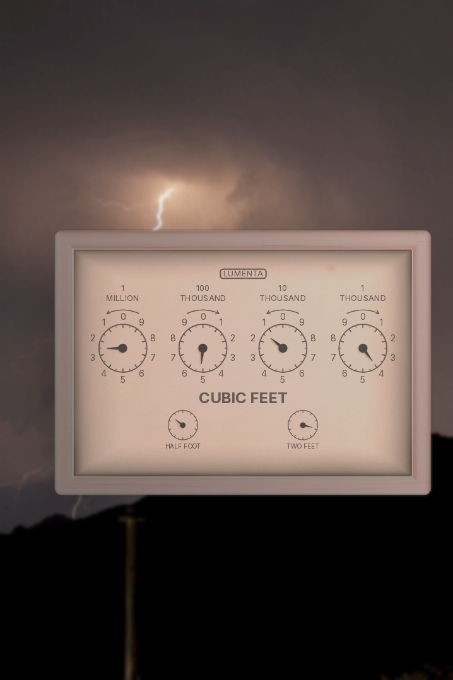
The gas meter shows 251400 ft³
